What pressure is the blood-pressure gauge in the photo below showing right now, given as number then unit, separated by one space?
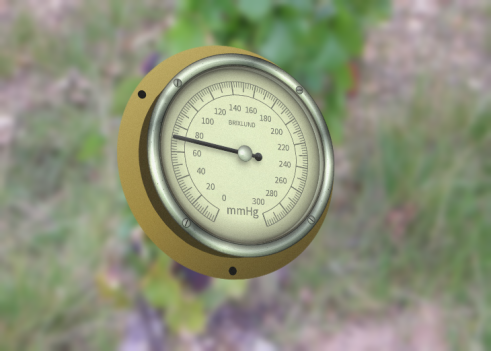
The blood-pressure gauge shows 70 mmHg
